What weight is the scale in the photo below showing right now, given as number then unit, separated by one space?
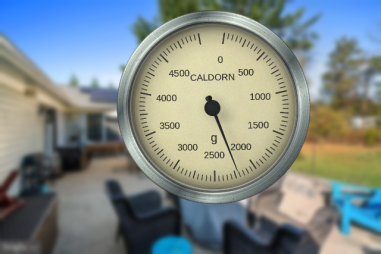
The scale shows 2200 g
